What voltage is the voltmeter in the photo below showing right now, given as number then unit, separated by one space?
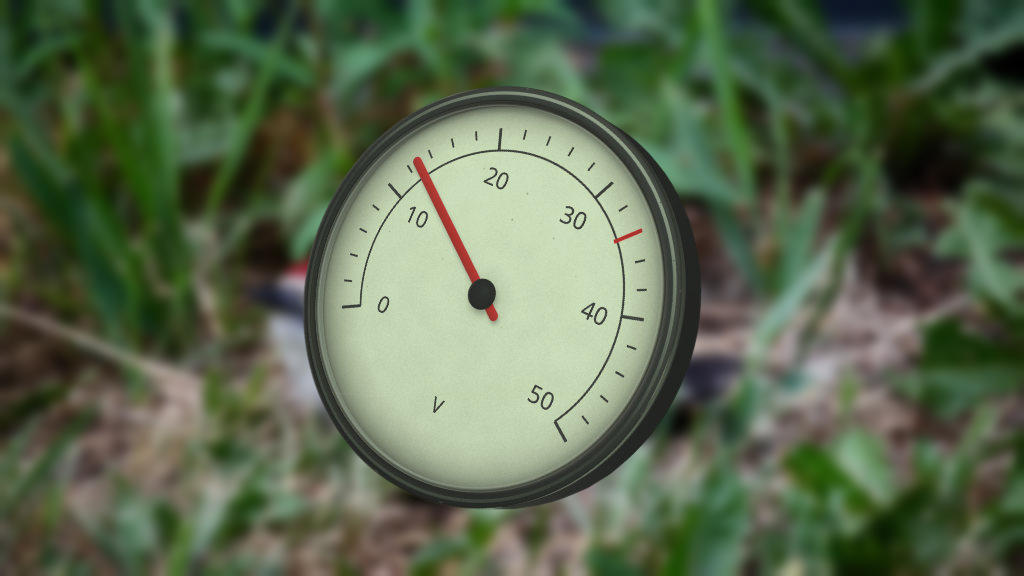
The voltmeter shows 13 V
